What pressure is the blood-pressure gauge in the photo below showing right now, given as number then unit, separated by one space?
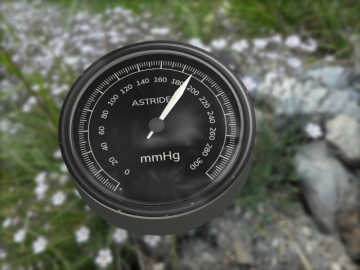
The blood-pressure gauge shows 190 mmHg
